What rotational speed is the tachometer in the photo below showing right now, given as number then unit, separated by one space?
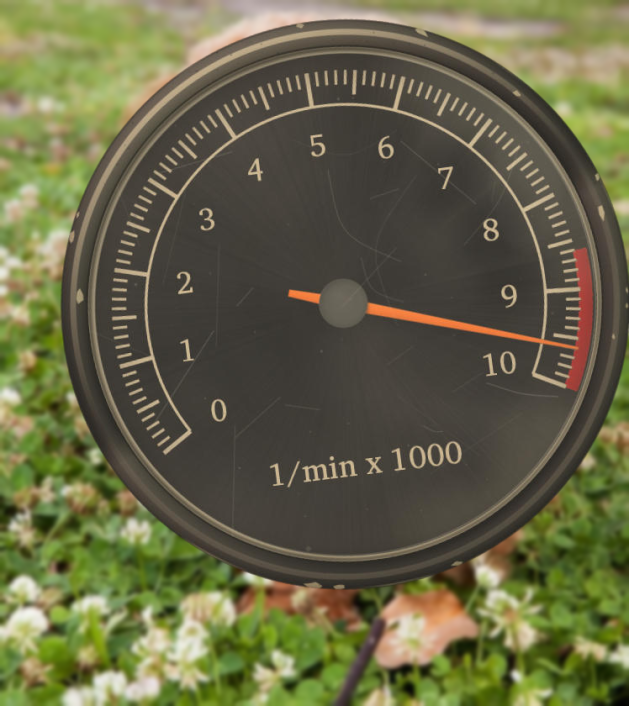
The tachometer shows 9600 rpm
